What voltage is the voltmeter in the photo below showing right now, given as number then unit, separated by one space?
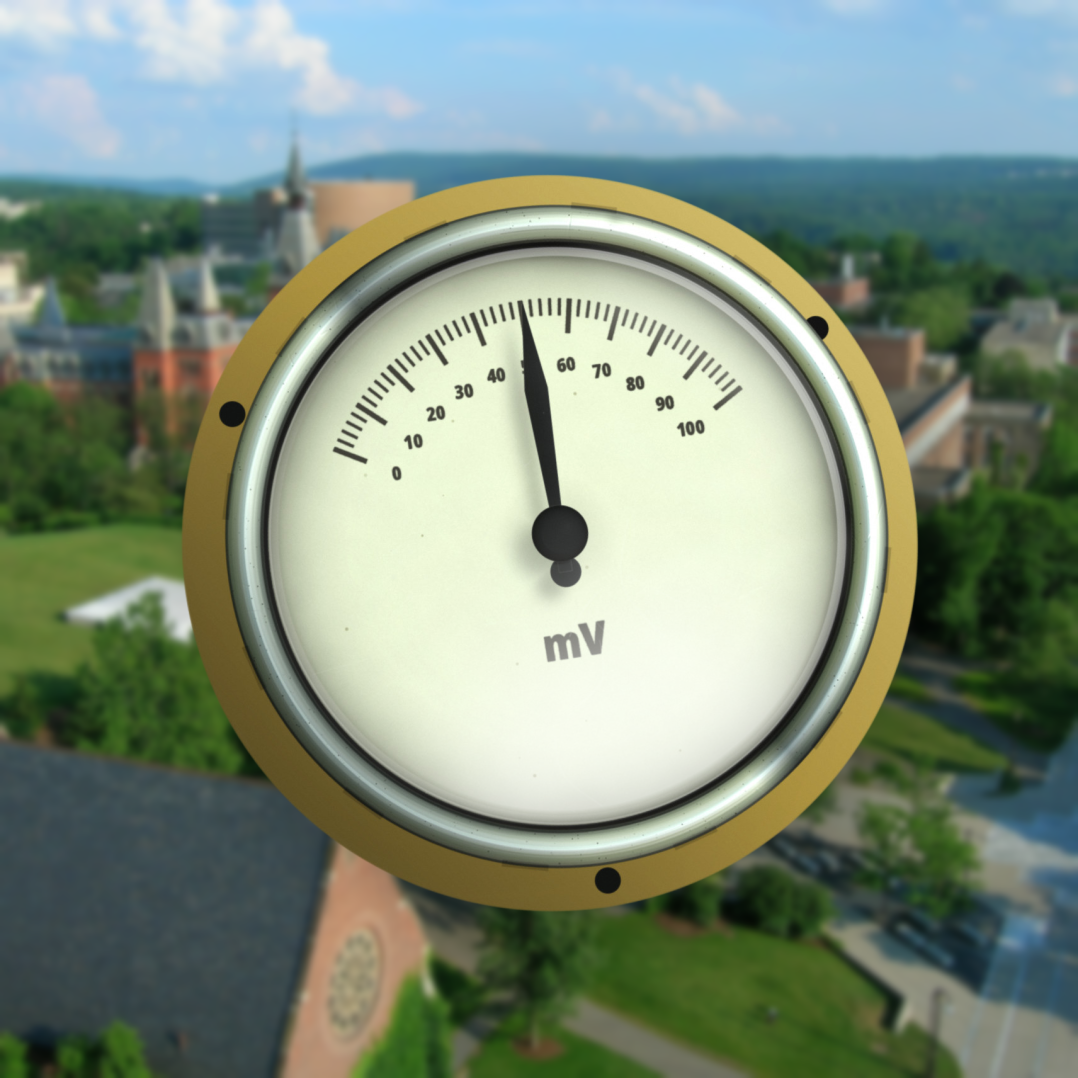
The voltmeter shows 50 mV
